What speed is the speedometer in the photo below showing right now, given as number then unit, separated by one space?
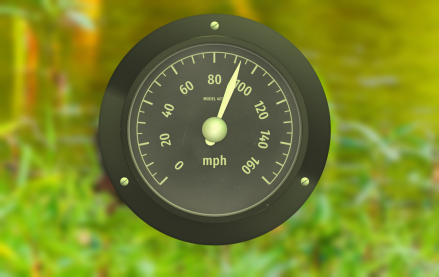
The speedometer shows 92.5 mph
